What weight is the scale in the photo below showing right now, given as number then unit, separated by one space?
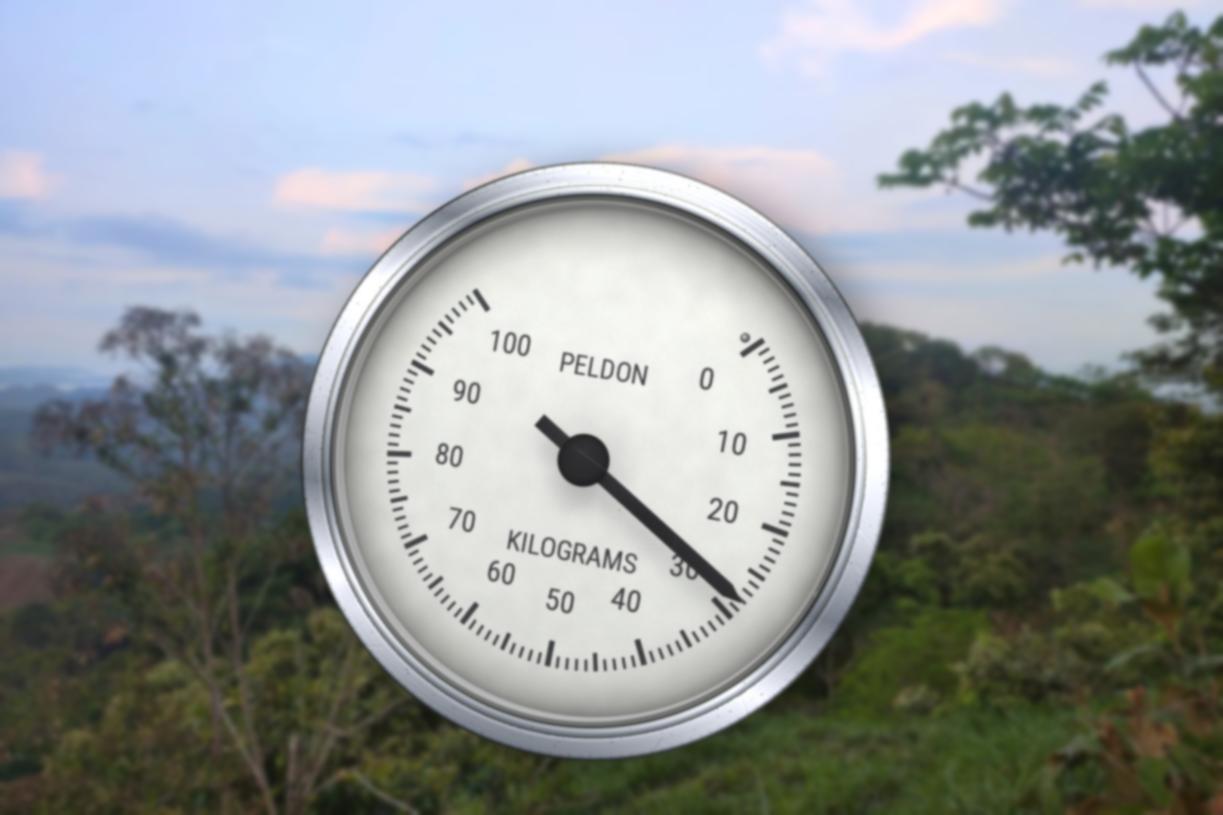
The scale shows 28 kg
